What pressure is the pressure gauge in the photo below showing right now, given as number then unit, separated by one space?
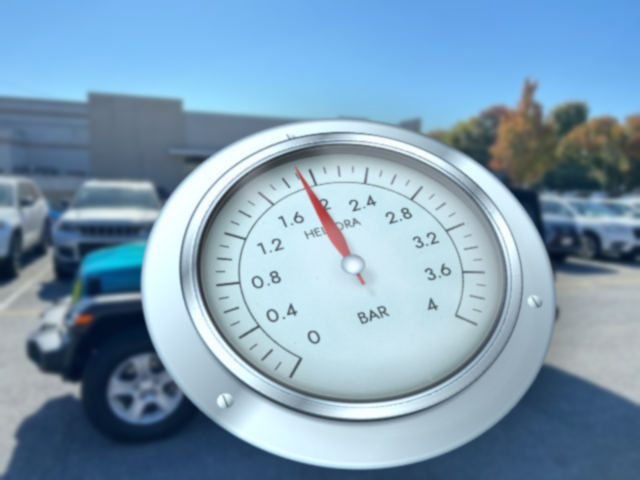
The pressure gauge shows 1.9 bar
